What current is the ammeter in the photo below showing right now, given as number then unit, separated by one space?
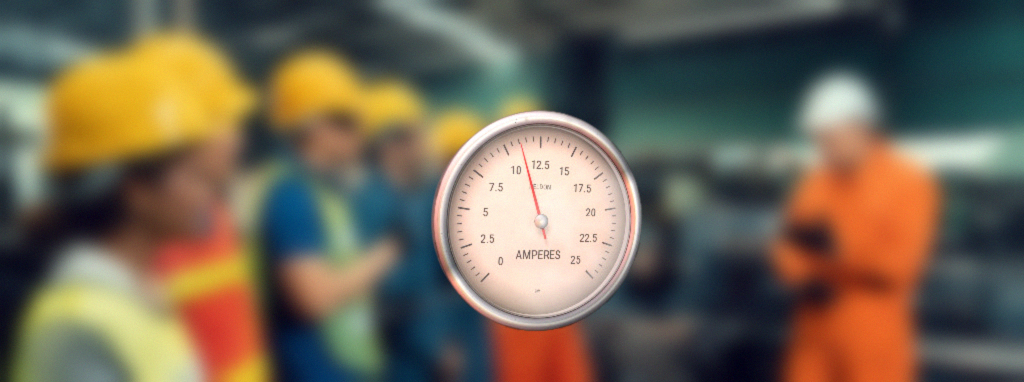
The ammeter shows 11 A
